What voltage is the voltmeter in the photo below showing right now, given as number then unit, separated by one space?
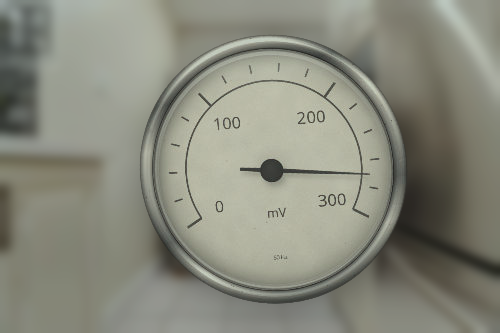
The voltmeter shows 270 mV
